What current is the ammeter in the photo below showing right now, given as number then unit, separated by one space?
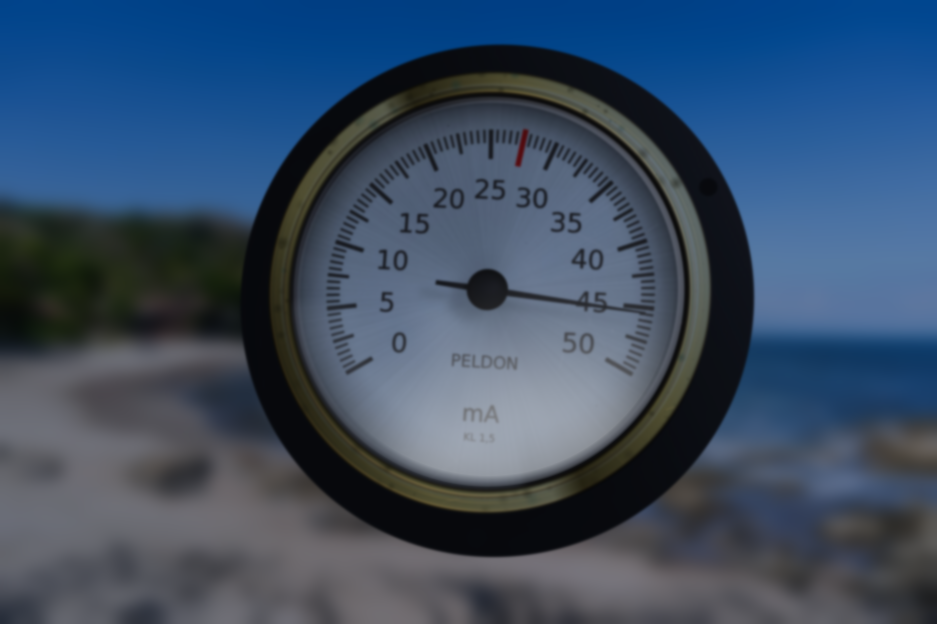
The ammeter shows 45.5 mA
